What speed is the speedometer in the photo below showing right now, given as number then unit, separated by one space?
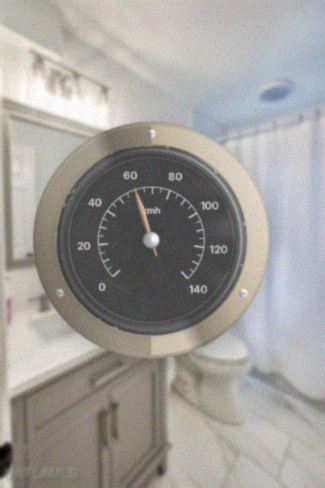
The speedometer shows 60 km/h
